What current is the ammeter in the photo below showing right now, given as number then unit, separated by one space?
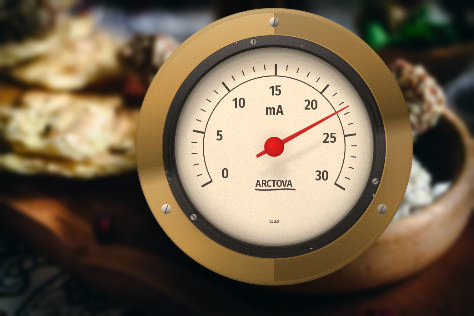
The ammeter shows 22.5 mA
